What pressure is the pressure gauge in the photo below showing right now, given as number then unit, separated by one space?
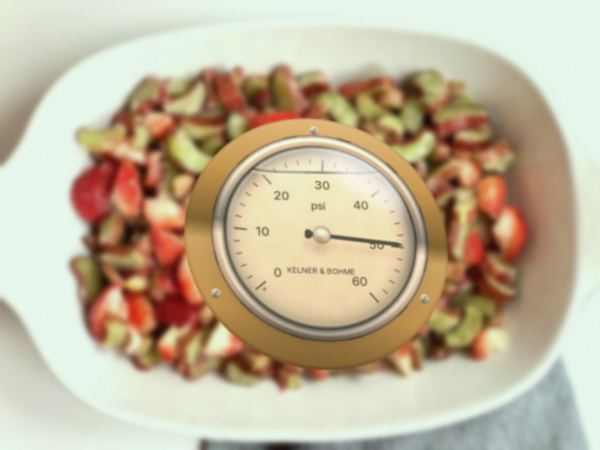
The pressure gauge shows 50 psi
